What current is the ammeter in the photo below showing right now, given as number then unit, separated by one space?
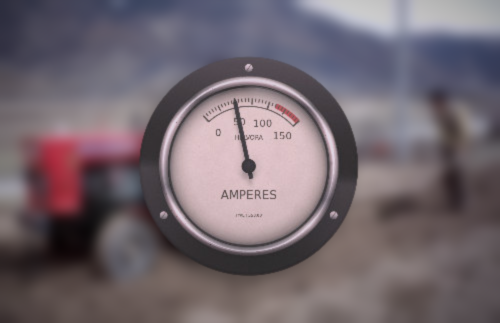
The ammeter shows 50 A
